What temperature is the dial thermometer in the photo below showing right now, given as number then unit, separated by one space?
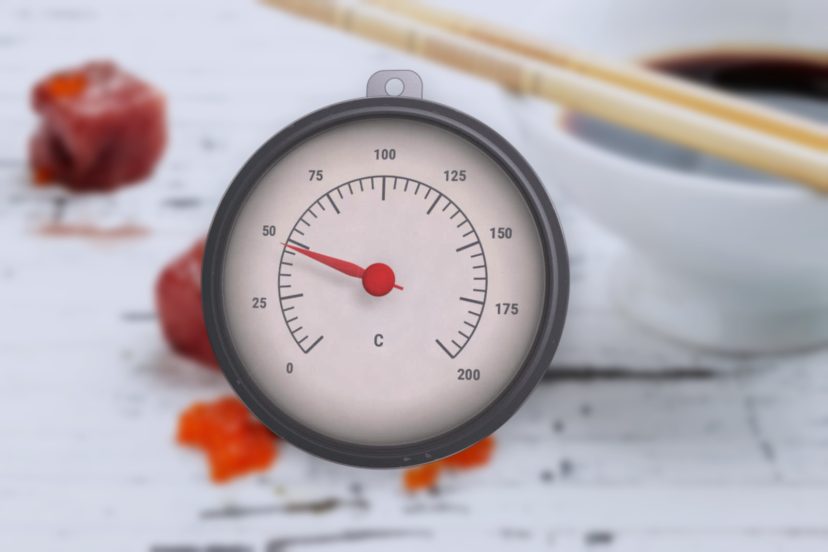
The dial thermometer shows 47.5 °C
